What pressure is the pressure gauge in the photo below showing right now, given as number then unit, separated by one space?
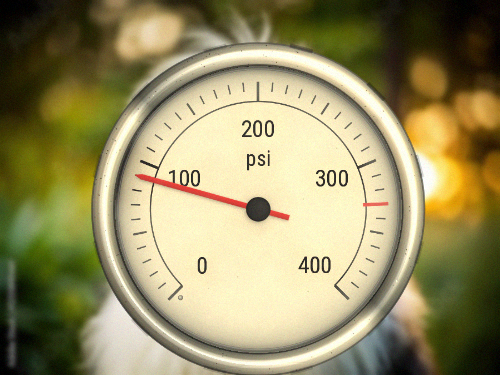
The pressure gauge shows 90 psi
